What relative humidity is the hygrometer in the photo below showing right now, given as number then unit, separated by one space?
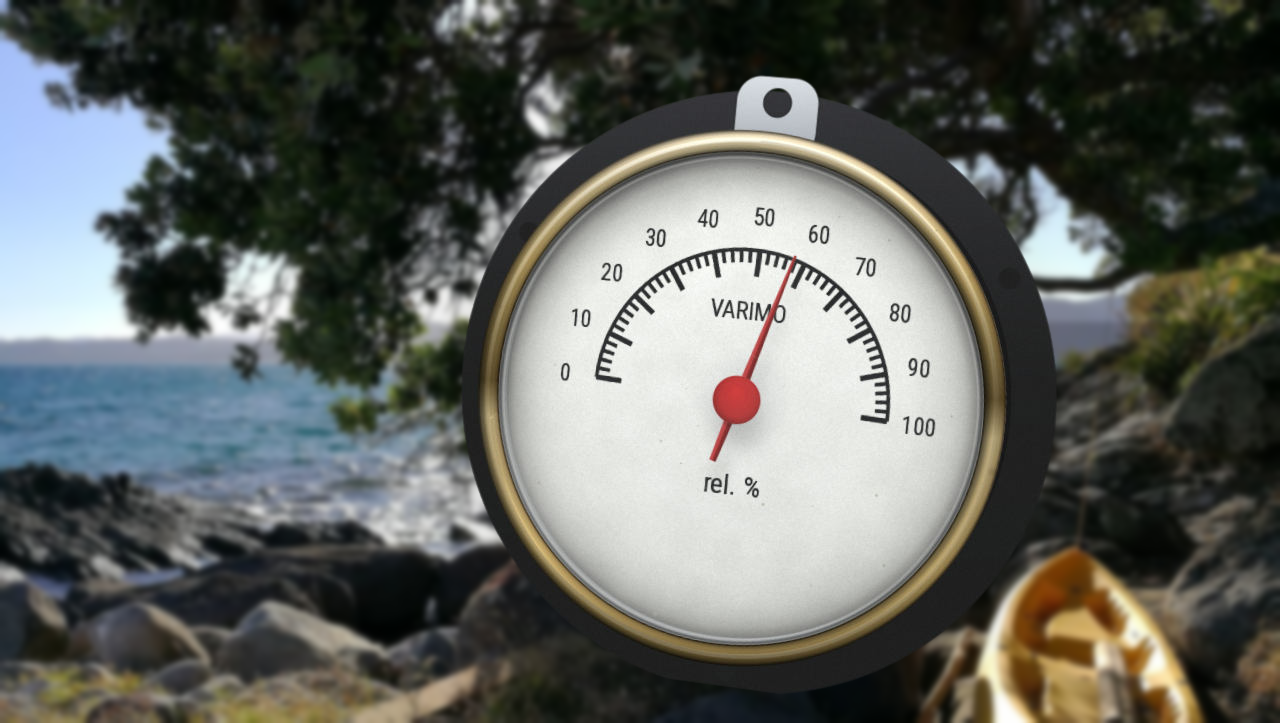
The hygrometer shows 58 %
